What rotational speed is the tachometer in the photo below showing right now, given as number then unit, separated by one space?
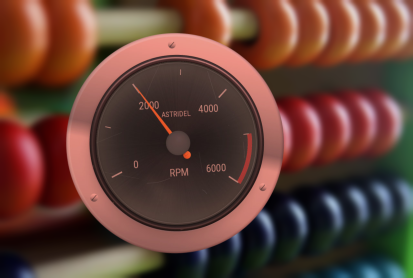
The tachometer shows 2000 rpm
